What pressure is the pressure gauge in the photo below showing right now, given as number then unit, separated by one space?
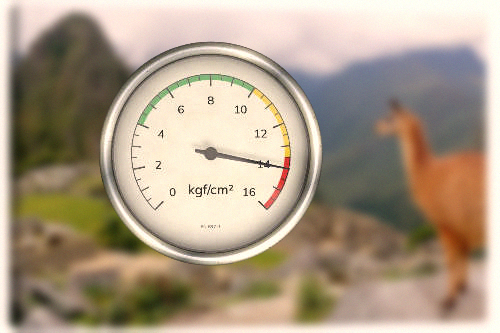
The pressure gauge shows 14 kg/cm²
